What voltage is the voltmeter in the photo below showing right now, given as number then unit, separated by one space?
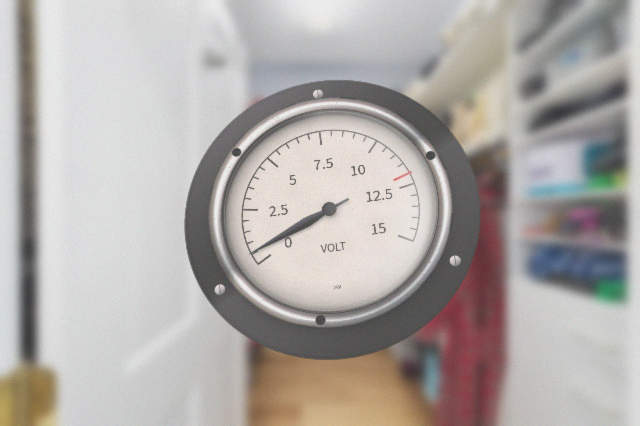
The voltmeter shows 0.5 V
